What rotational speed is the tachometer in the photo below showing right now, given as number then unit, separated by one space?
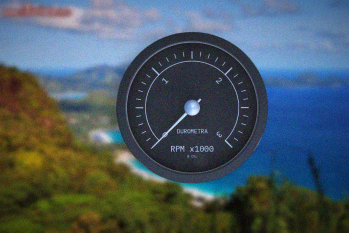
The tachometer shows 0 rpm
